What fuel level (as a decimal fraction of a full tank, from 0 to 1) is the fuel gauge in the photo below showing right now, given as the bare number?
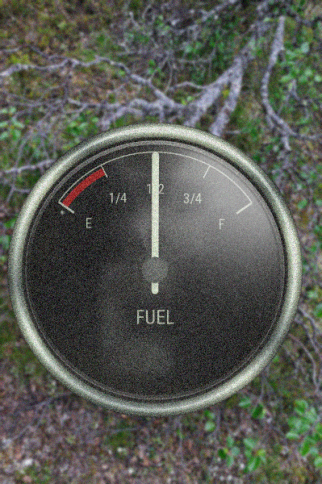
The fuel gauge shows 0.5
